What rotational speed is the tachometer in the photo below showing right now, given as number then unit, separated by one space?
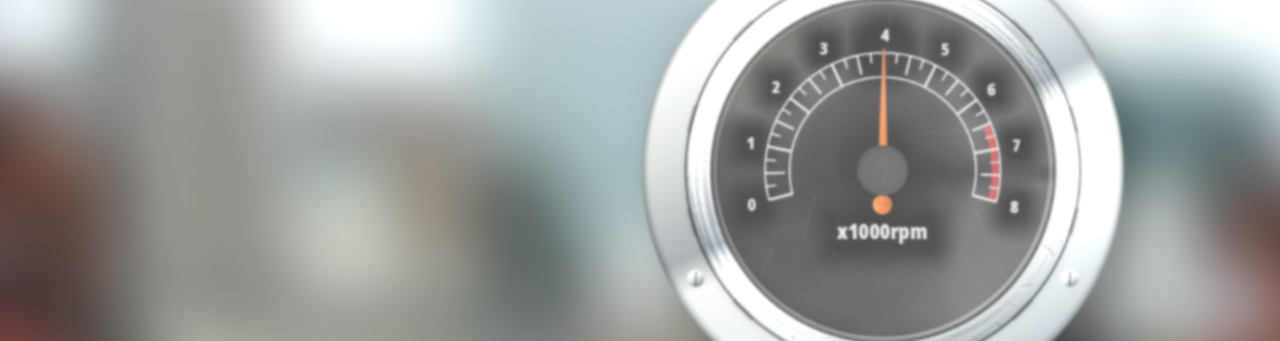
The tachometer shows 4000 rpm
